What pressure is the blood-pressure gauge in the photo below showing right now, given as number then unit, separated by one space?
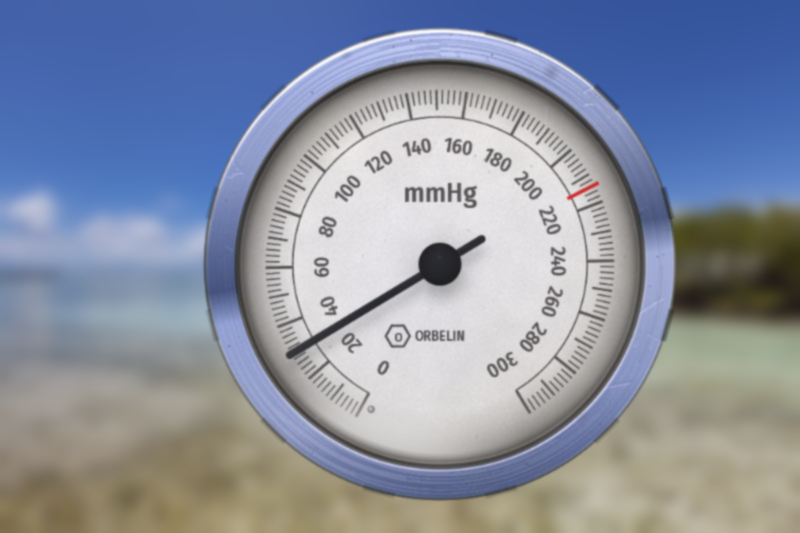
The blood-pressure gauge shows 30 mmHg
